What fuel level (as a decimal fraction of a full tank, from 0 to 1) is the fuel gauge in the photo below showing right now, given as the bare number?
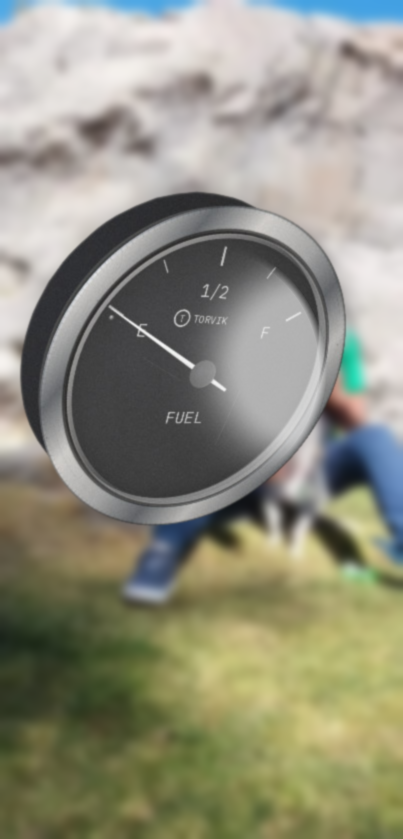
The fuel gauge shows 0
